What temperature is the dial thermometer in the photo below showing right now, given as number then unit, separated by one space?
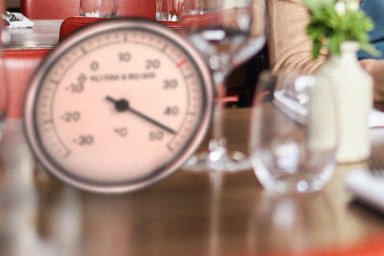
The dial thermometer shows 46 °C
